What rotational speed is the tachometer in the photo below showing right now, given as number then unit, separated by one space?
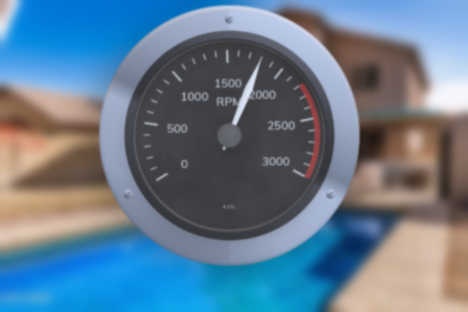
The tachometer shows 1800 rpm
